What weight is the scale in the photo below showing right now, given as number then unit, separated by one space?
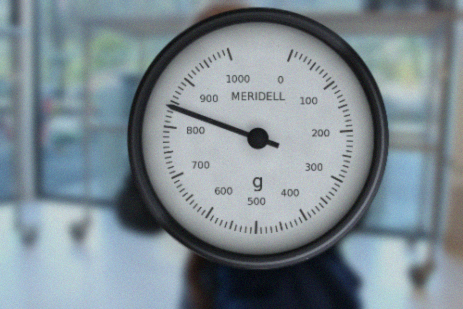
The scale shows 840 g
